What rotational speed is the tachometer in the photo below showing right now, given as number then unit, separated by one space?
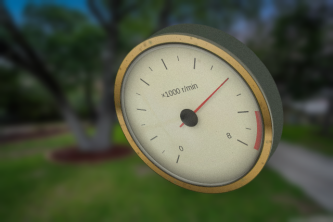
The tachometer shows 6000 rpm
